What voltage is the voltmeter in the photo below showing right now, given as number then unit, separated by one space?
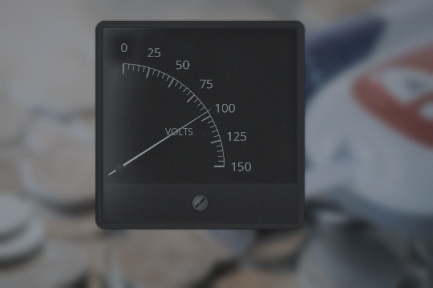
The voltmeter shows 95 V
